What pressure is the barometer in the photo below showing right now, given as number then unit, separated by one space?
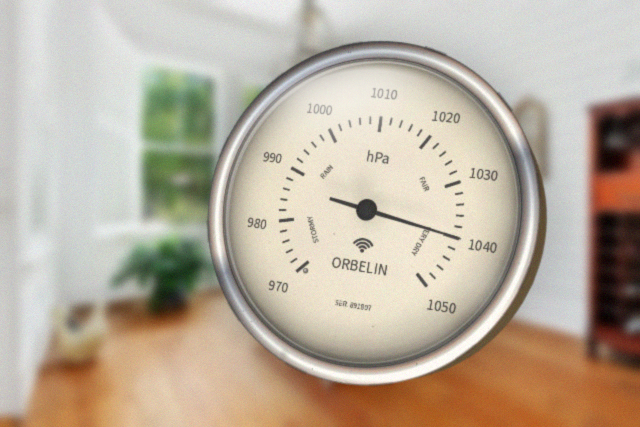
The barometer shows 1040 hPa
